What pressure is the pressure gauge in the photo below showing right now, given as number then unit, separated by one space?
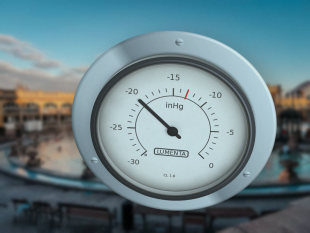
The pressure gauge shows -20 inHg
